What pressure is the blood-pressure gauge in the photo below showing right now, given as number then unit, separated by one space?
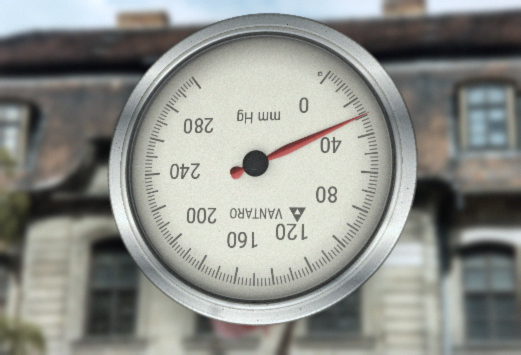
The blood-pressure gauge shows 30 mmHg
